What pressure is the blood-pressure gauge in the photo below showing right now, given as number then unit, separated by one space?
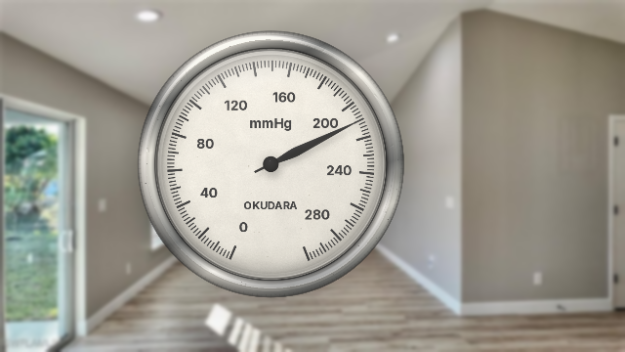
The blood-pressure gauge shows 210 mmHg
